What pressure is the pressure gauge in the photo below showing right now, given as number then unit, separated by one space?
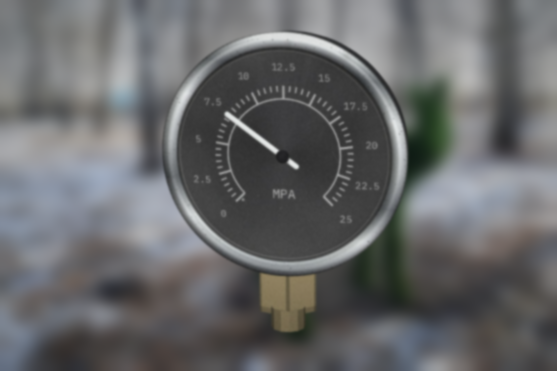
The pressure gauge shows 7.5 MPa
